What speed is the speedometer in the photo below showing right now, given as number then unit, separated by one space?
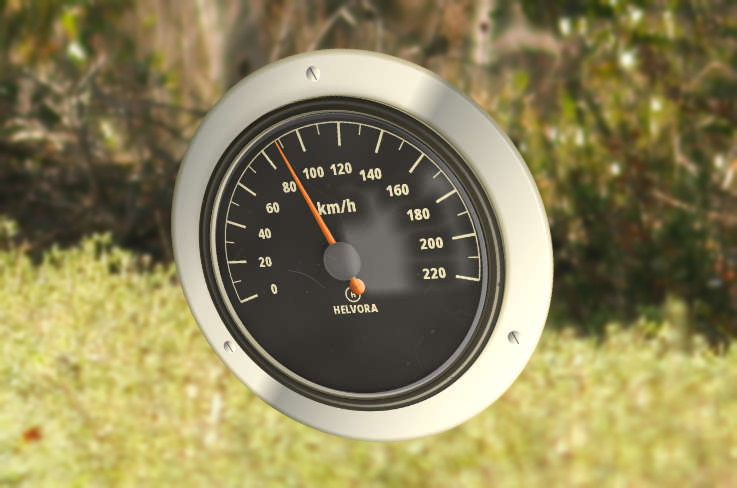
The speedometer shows 90 km/h
